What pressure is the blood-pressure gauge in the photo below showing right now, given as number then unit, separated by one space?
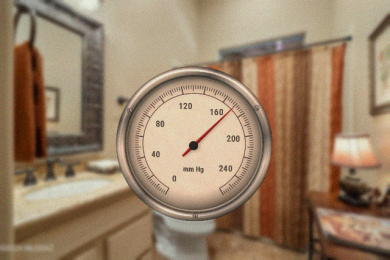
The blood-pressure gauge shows 170 mmHg
